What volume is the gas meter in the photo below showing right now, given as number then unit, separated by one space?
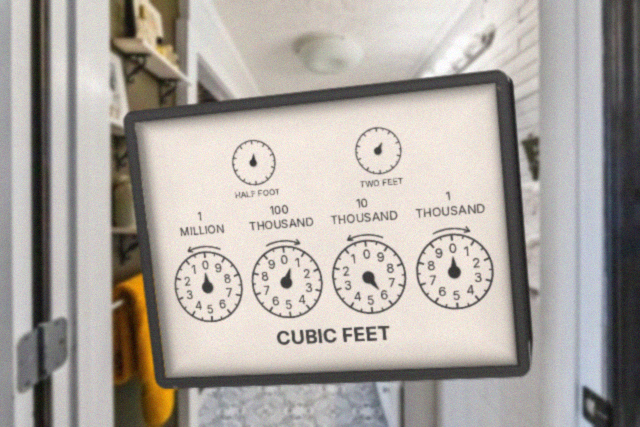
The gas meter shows 6000 ft³
